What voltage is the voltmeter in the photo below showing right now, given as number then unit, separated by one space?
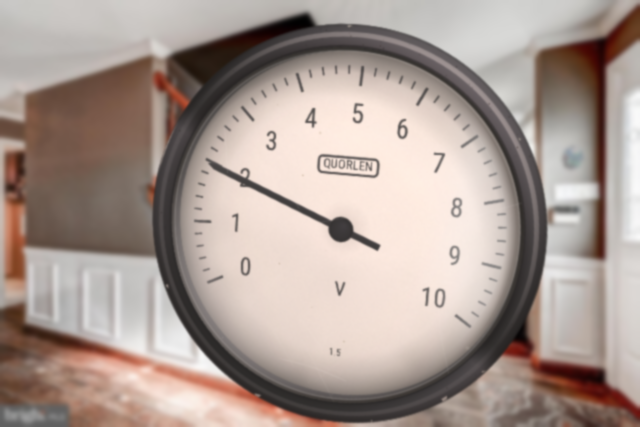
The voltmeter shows 2 V
